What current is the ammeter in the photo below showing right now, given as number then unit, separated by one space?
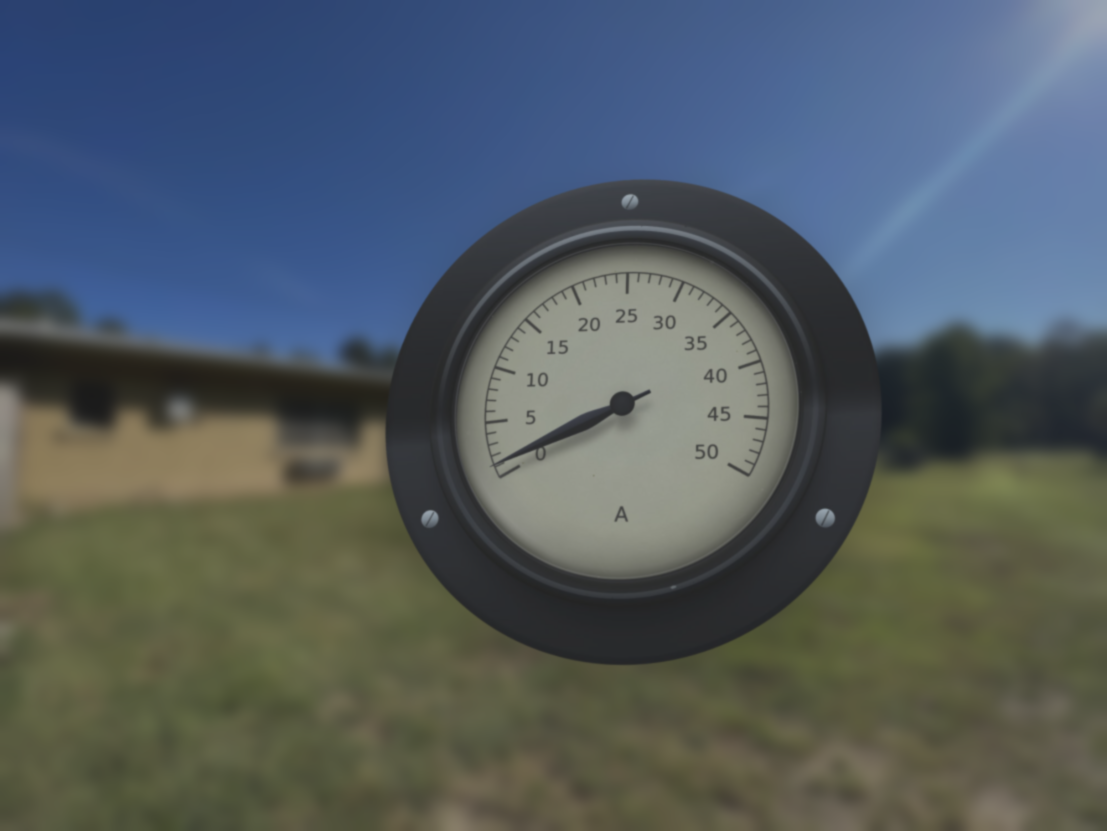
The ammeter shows 1 A
